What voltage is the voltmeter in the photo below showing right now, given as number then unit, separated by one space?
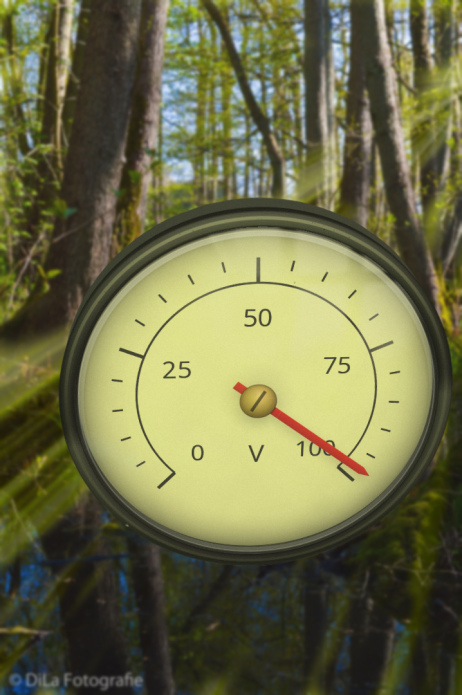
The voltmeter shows 97.5 V
